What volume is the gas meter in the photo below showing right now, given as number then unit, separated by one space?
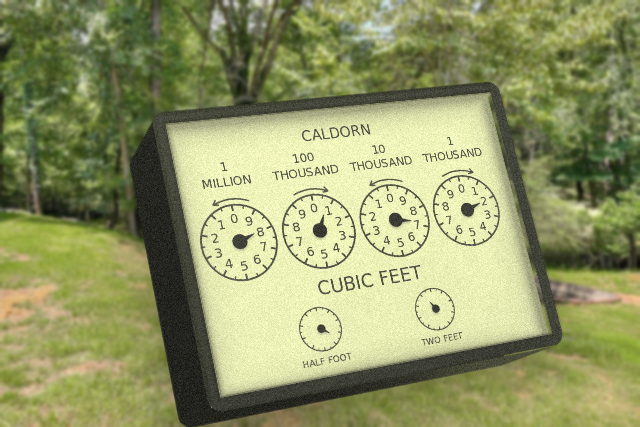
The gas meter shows 807200 ft³
